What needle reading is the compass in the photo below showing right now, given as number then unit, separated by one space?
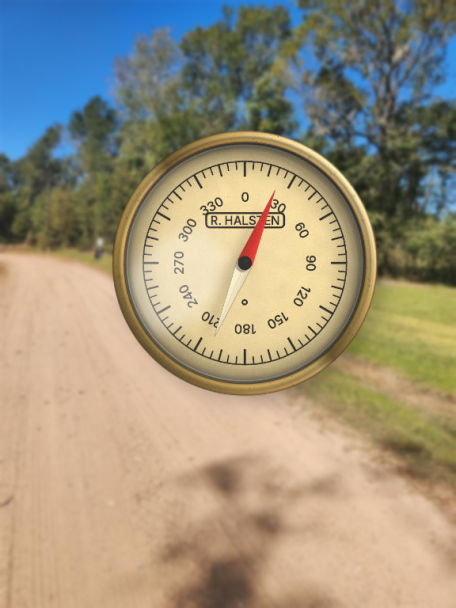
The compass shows 22.5 °
